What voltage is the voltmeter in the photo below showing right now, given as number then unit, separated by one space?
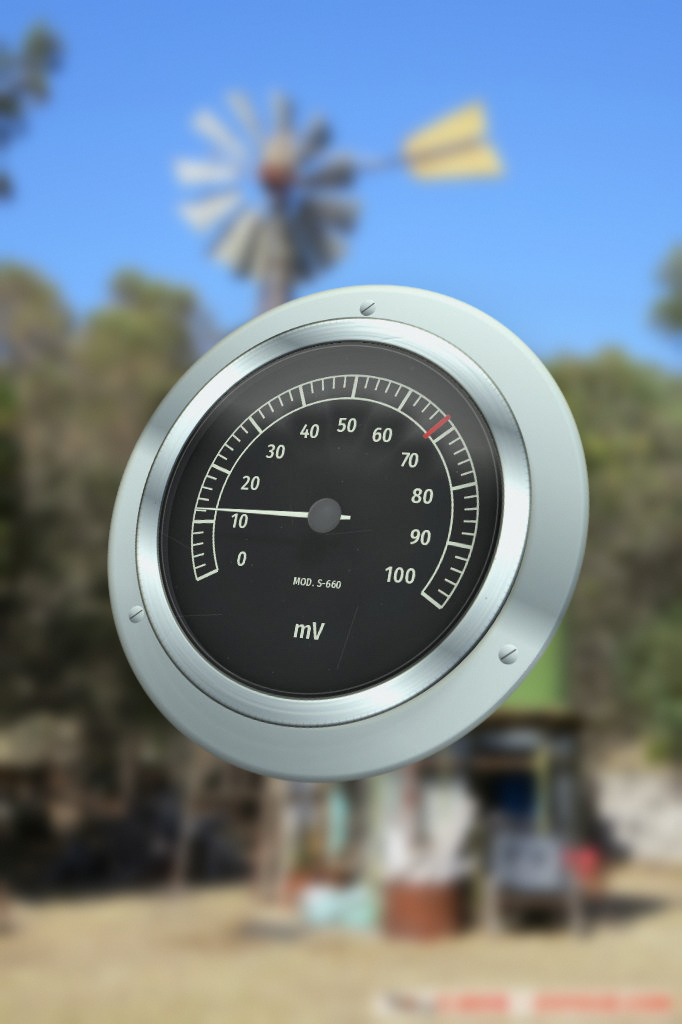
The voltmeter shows 12 mV
